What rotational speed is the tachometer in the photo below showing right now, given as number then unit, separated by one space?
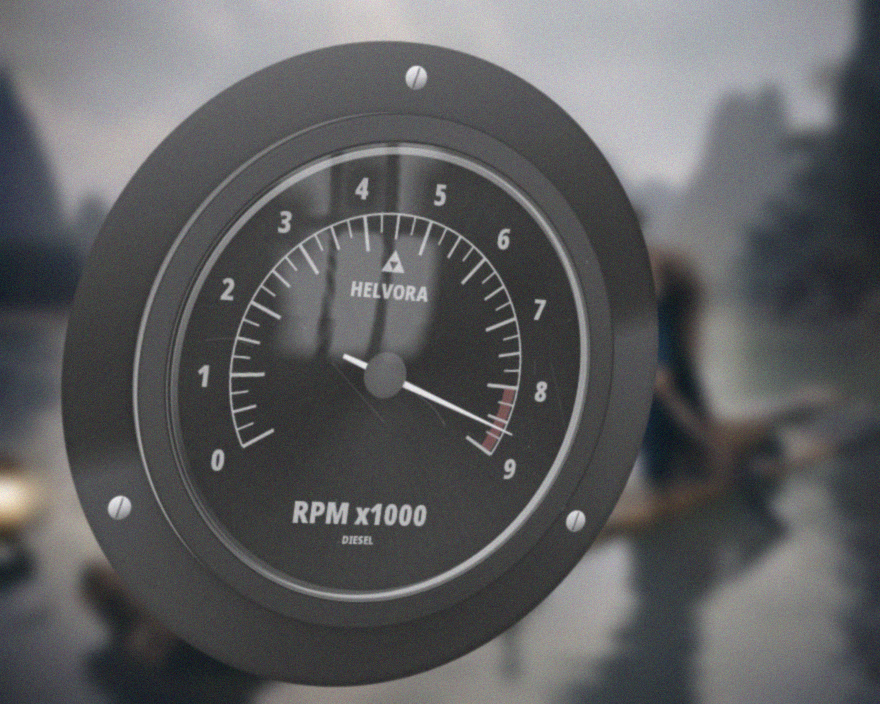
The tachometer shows 8625 rpm
